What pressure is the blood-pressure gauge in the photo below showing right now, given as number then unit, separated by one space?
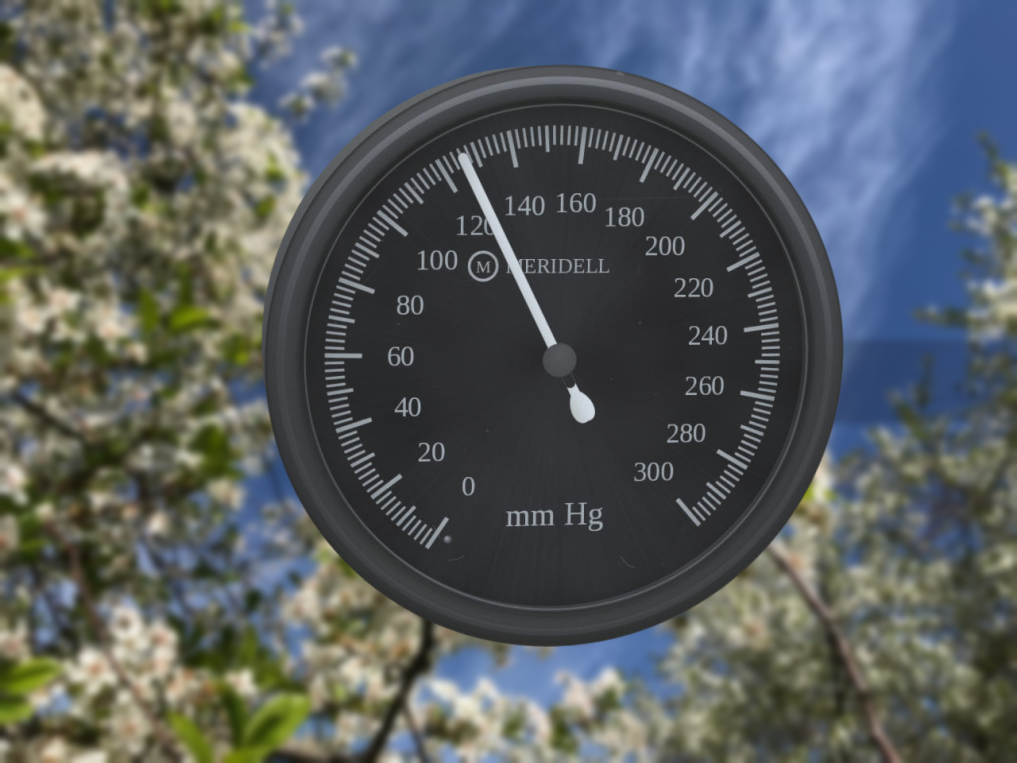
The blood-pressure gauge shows 126 mmHg
